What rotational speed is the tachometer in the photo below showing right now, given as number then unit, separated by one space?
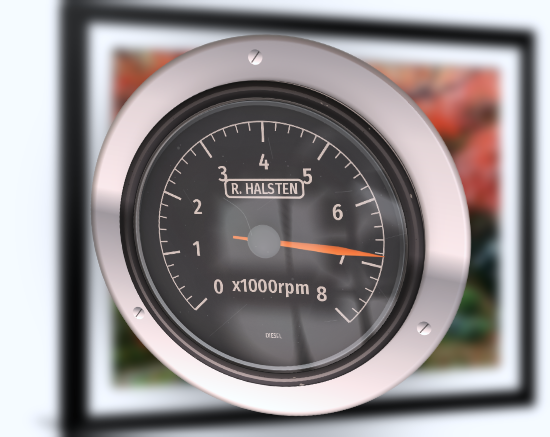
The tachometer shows 6800 rpm
